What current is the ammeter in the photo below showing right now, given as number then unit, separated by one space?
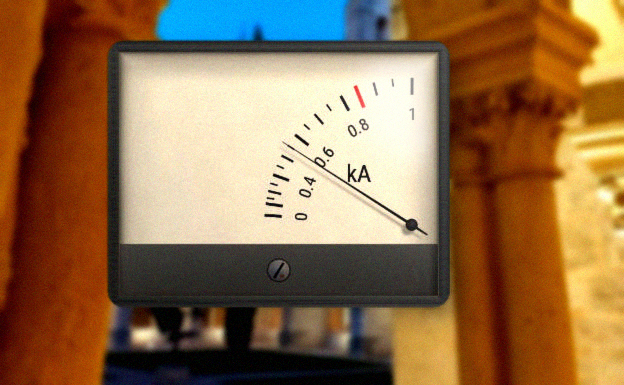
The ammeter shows 0.55 kA
